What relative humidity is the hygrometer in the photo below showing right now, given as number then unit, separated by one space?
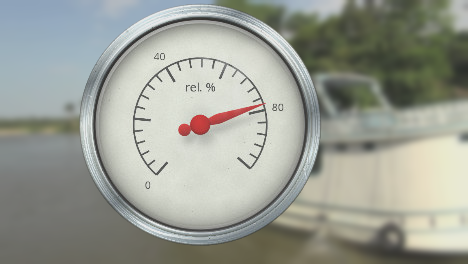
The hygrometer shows 78 %
